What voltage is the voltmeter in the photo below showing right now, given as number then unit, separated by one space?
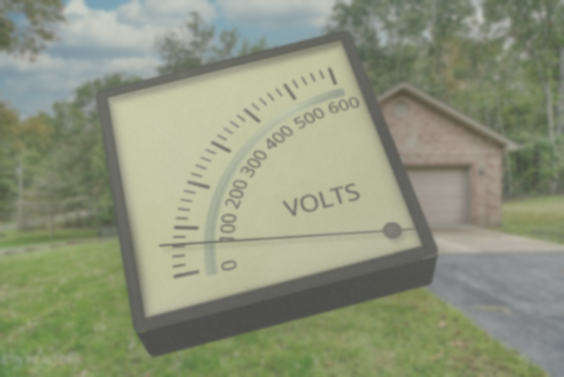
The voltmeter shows 60 V
